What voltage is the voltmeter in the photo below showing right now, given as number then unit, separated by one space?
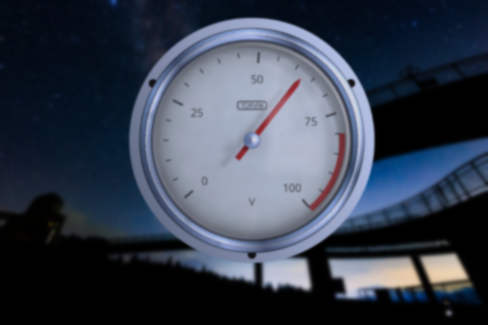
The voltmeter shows 62.5 V
